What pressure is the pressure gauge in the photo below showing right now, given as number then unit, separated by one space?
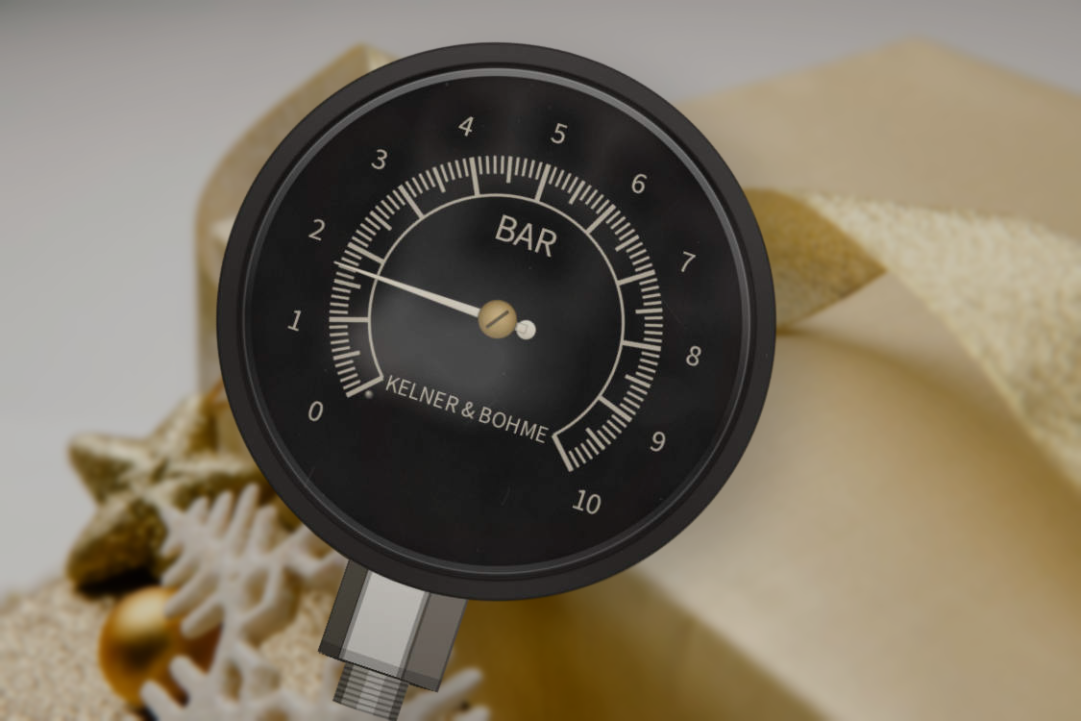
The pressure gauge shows 1.7 bar
